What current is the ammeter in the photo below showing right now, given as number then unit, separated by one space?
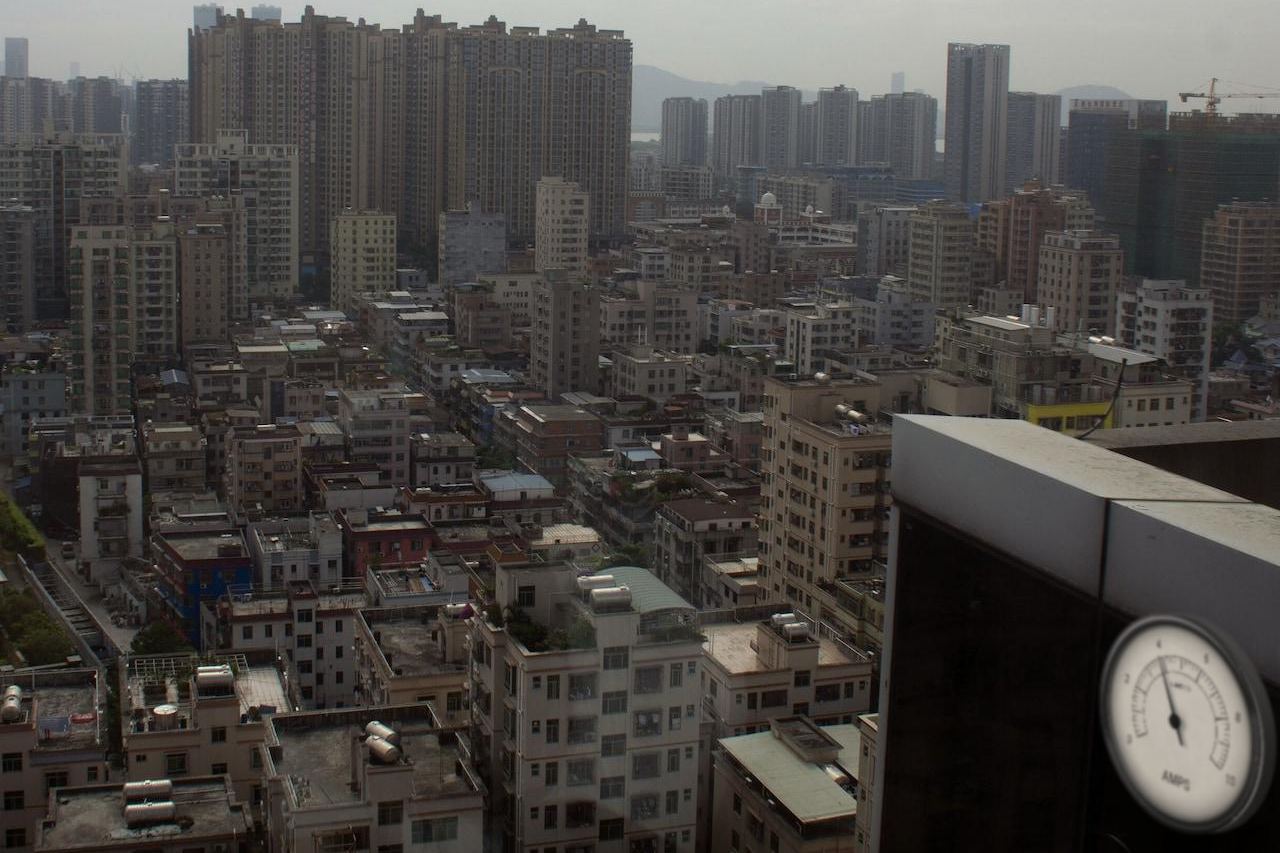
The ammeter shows 4 A
